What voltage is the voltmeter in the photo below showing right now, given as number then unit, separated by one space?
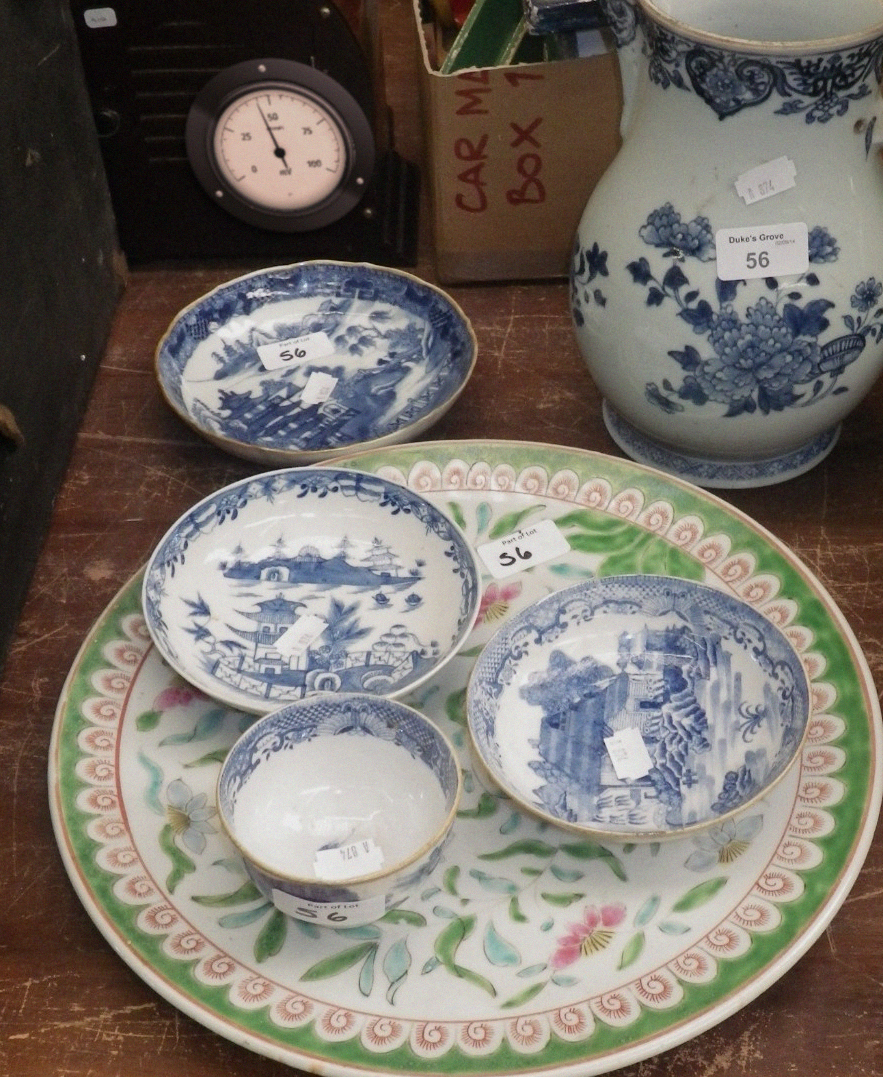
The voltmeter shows 45 mV
